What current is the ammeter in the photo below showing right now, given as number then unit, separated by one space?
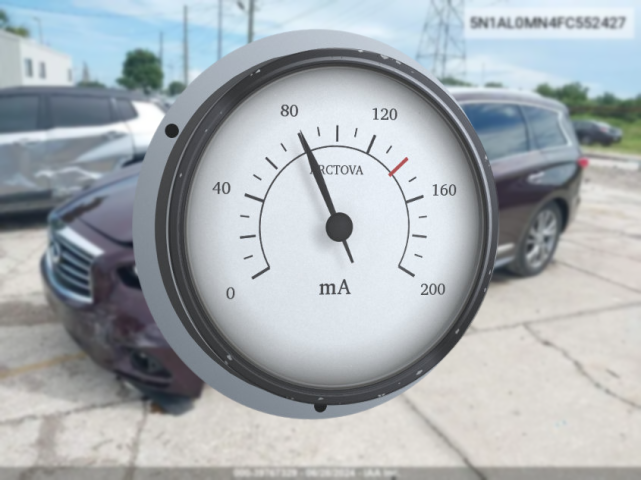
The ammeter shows 80 mA
